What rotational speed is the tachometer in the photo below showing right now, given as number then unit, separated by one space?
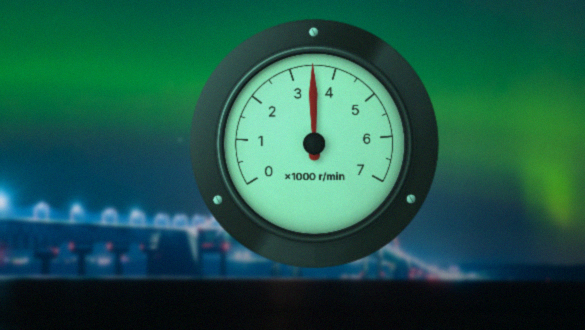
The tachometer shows 3500 rpm
